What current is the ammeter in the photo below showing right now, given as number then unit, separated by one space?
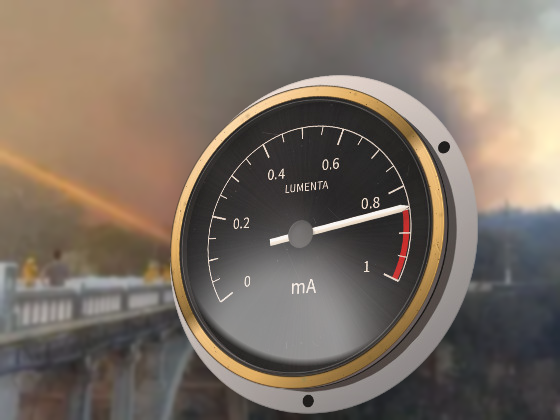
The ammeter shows 0.85 mA
